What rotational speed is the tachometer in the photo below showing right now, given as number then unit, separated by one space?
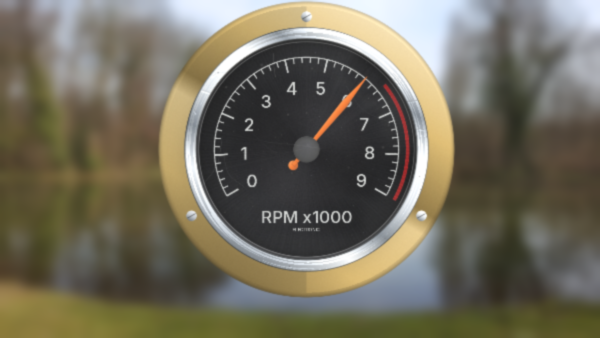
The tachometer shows 6000 rpm
